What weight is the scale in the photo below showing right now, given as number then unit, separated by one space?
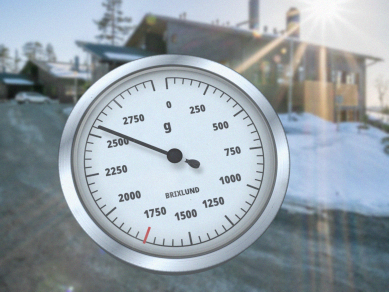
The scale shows 2550 g
